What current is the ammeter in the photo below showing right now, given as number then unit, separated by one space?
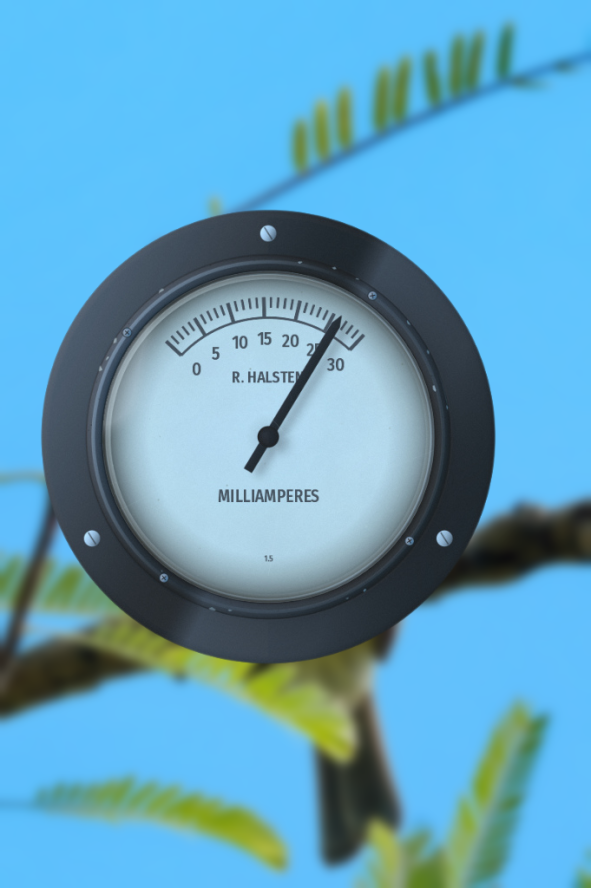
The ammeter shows 26 mA
